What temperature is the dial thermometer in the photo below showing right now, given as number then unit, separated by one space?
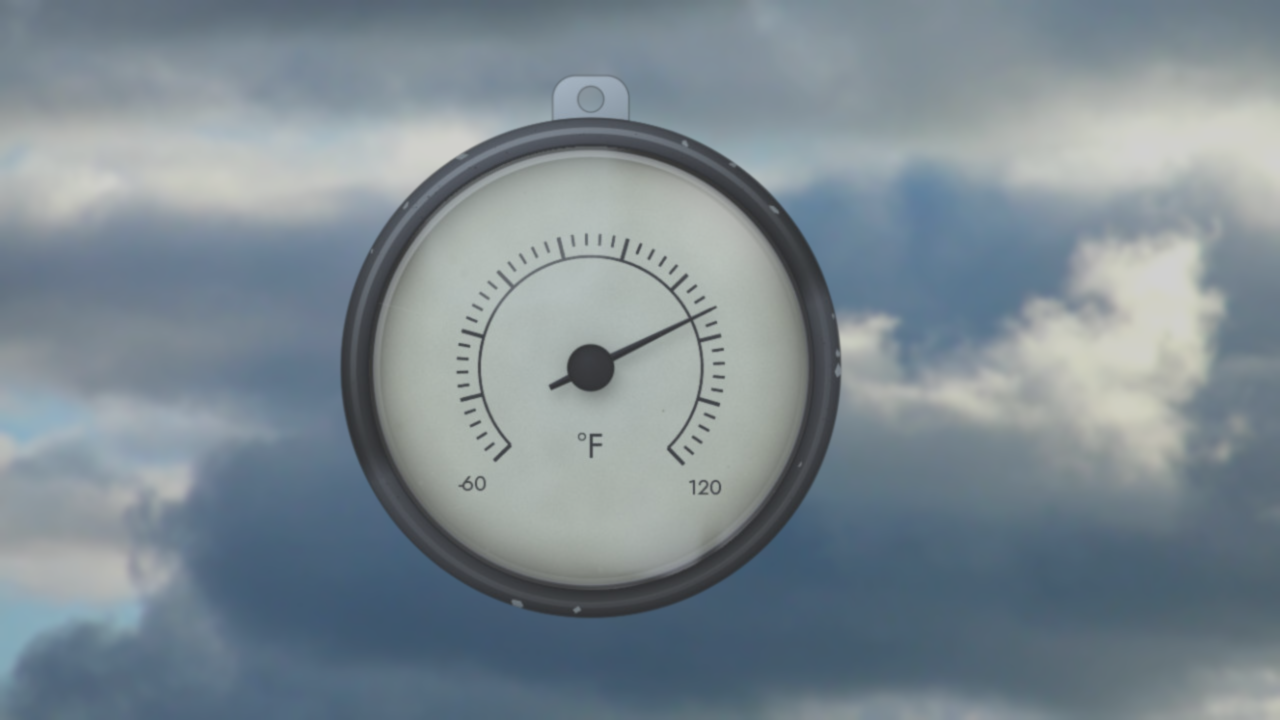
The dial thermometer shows 72 °F
